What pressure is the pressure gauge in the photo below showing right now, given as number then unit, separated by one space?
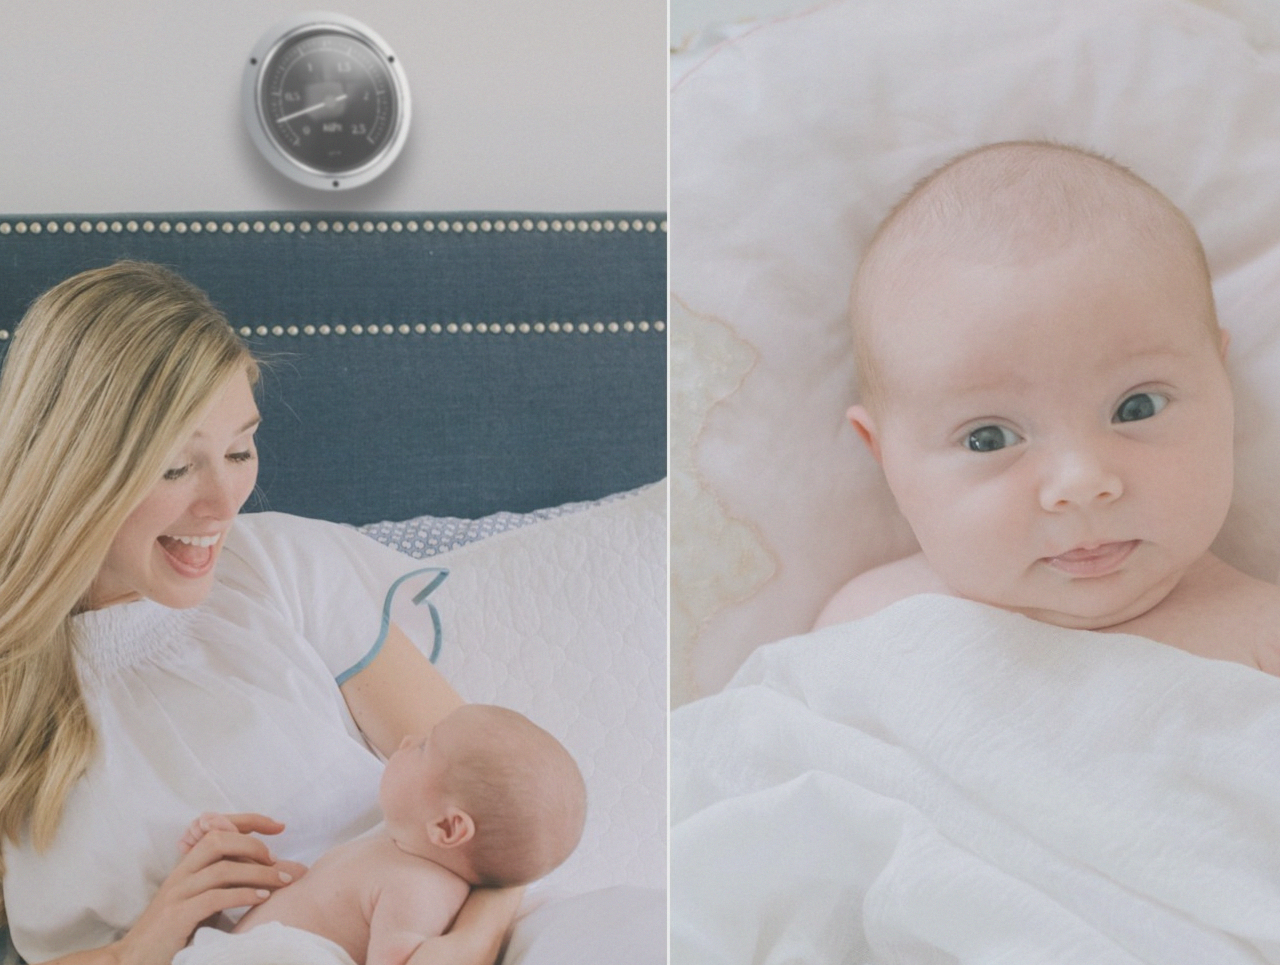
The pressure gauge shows 0.25 MPa
